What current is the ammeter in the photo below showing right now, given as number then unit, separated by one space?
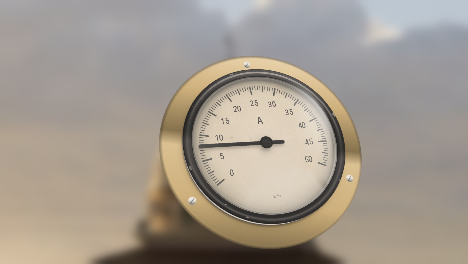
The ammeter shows 7.5 A
